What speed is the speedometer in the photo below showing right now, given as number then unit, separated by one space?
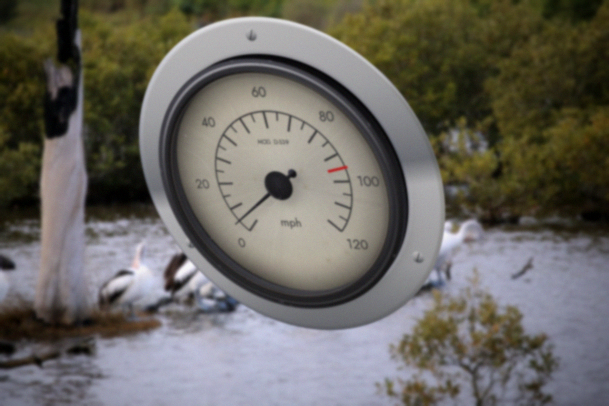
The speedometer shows 5 mph
